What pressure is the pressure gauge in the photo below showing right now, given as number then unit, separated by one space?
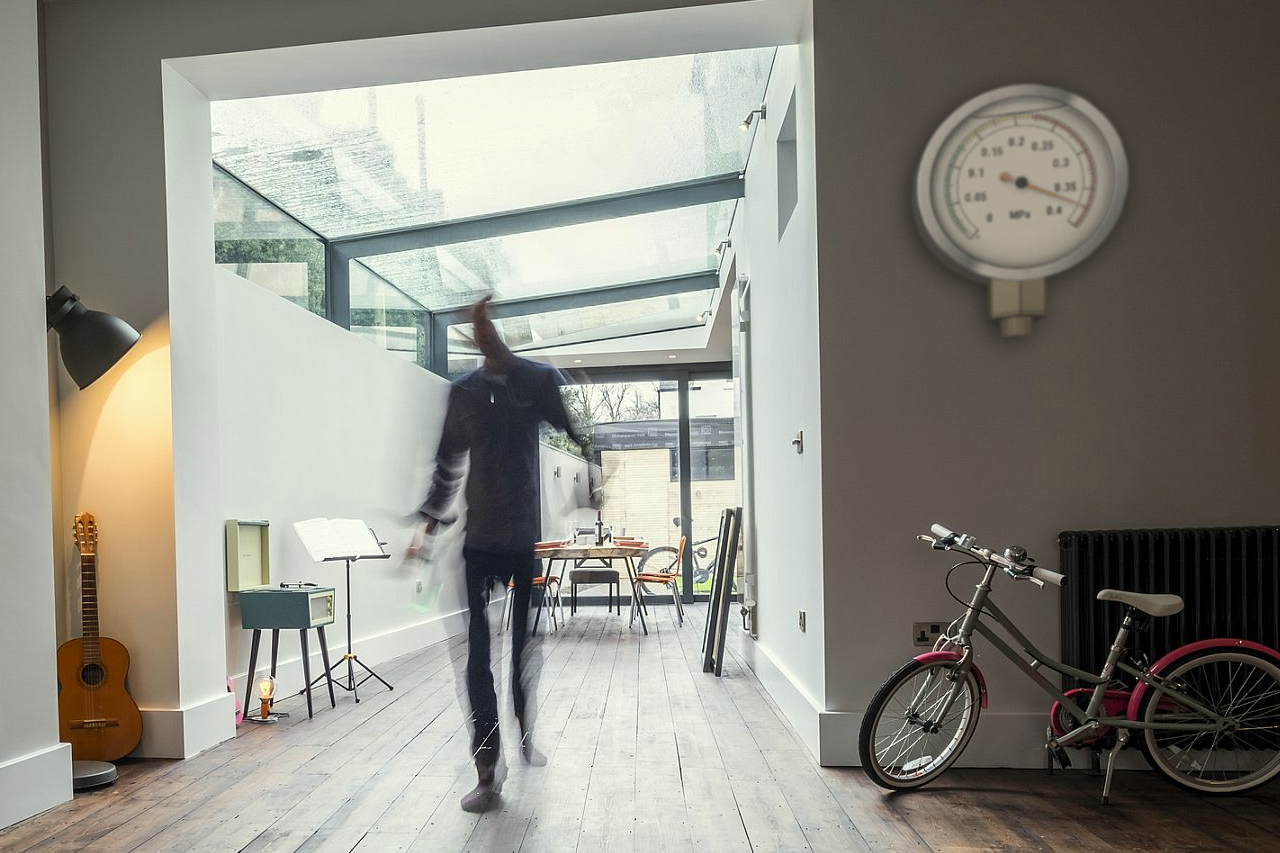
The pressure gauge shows 0.375 MPa
